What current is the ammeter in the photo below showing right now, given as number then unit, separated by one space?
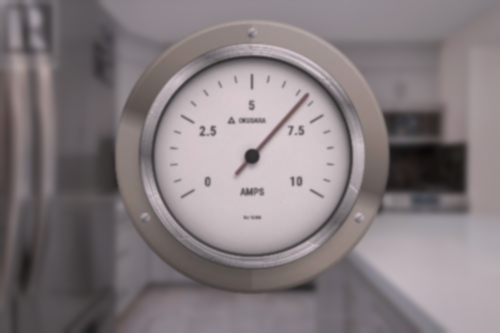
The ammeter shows 6.75 A
